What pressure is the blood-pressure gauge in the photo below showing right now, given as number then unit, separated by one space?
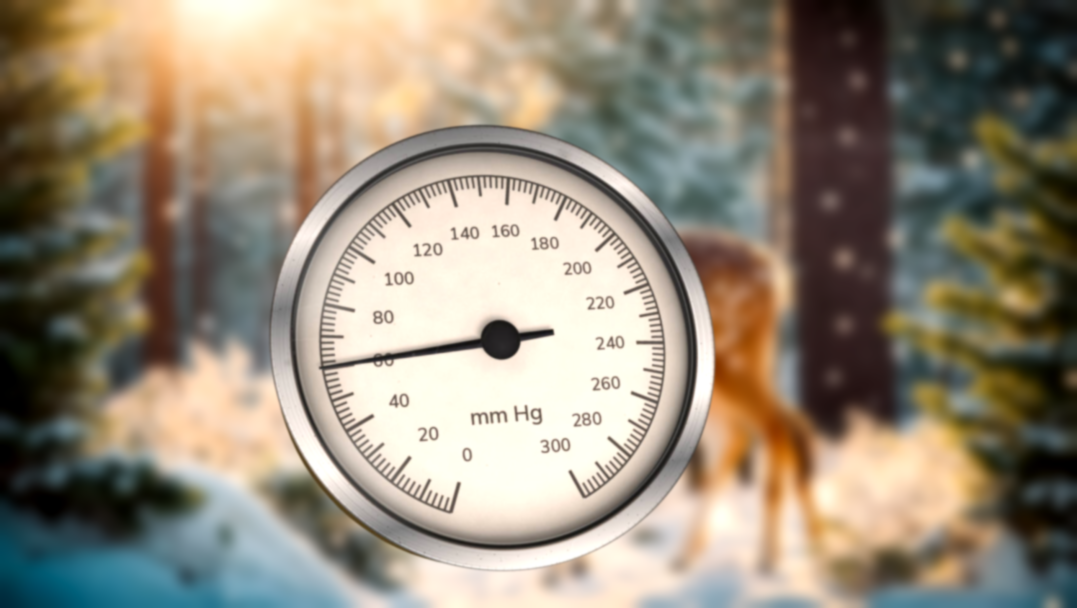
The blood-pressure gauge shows 60 mmHg
